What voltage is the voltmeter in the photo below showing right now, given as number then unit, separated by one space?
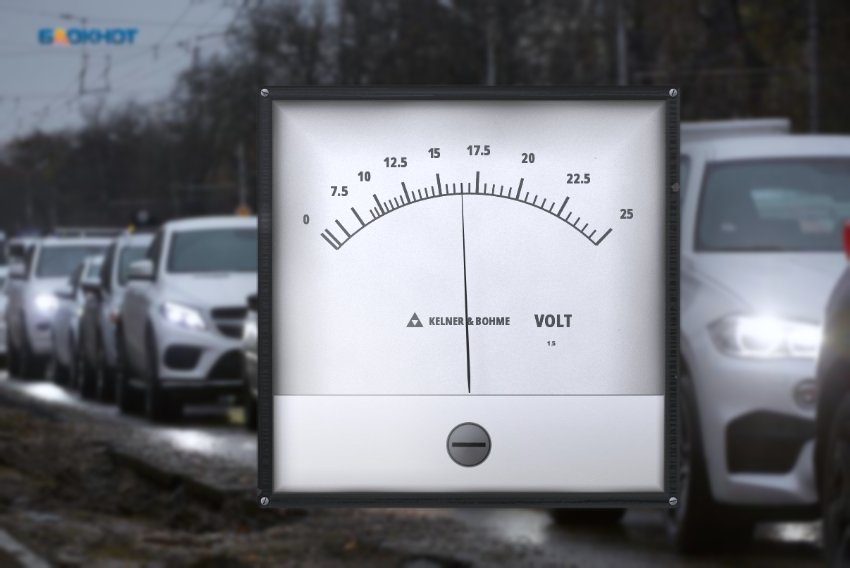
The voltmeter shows 16.5 V
